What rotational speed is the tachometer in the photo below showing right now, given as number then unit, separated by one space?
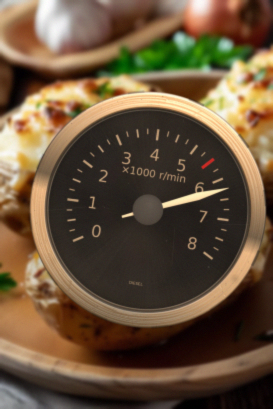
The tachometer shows 6250 rpm
